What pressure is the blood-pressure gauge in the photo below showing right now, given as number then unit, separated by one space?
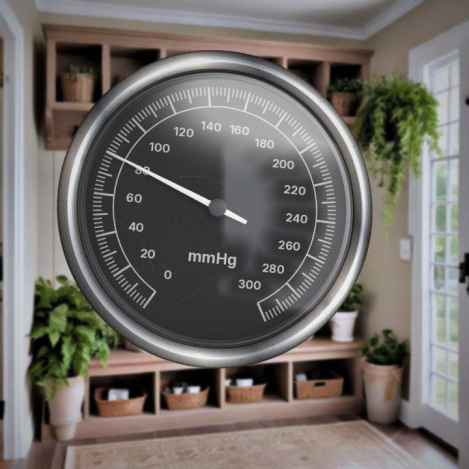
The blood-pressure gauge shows 80 mmHg
